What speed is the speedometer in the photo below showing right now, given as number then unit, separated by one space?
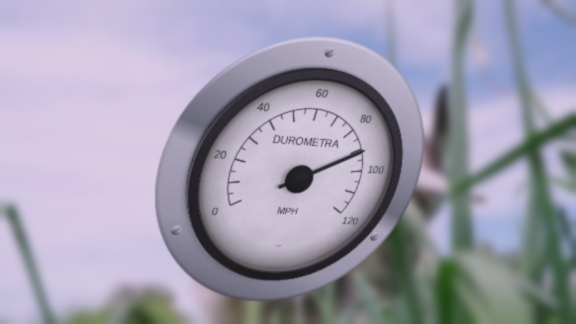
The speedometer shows 90 mph
